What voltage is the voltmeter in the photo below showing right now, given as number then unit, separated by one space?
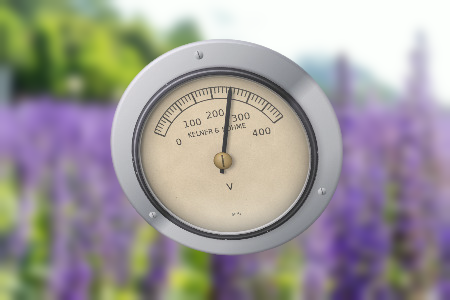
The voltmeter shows 250 V
